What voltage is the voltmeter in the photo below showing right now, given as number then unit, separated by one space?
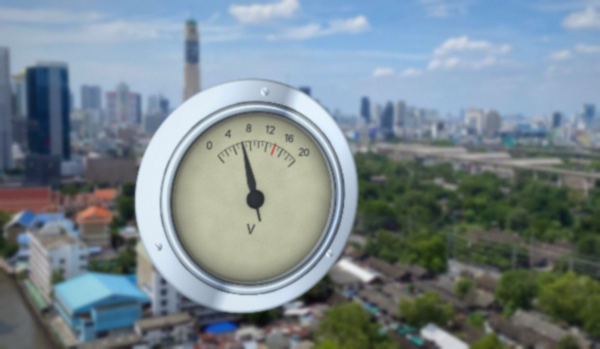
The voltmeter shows 6 V
